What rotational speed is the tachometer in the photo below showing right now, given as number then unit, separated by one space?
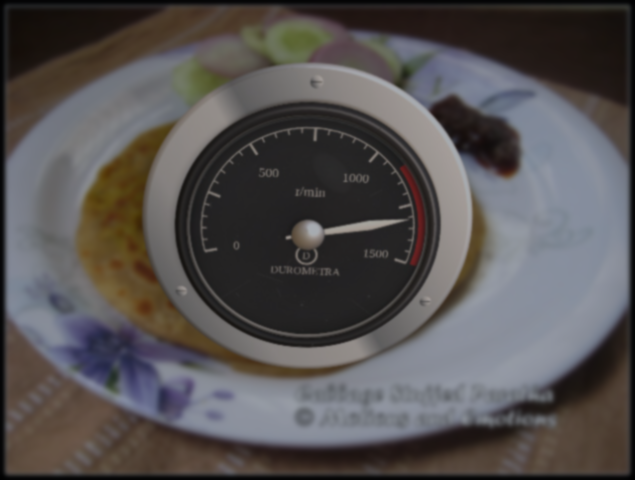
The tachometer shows 1300 rpm
